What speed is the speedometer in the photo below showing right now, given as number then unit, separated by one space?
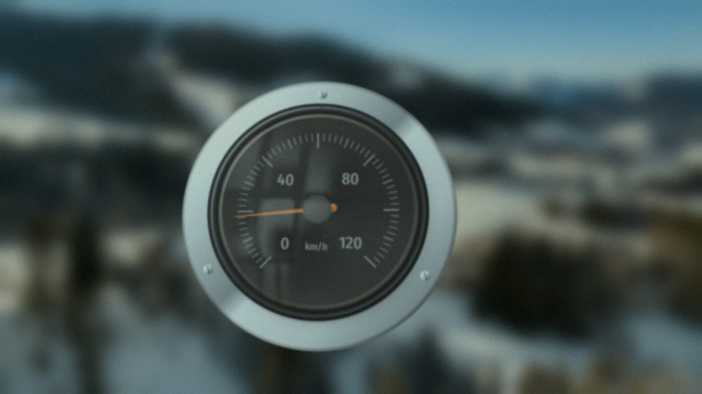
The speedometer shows 18 km/h
